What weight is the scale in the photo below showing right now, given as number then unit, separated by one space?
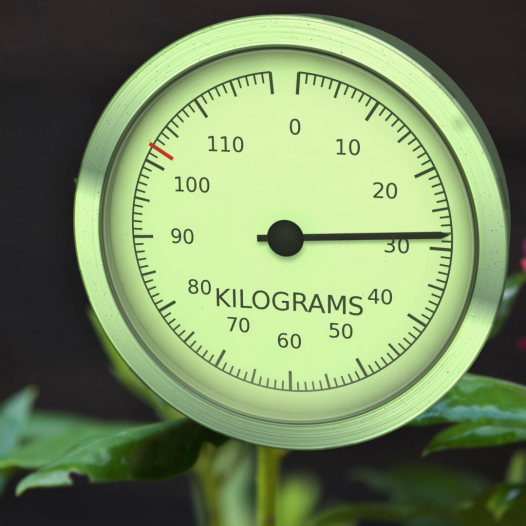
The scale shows 28 kg
